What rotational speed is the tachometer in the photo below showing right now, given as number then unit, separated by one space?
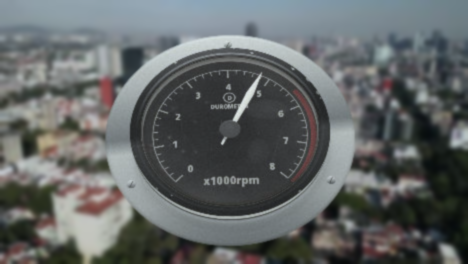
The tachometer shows 4800 rpm
